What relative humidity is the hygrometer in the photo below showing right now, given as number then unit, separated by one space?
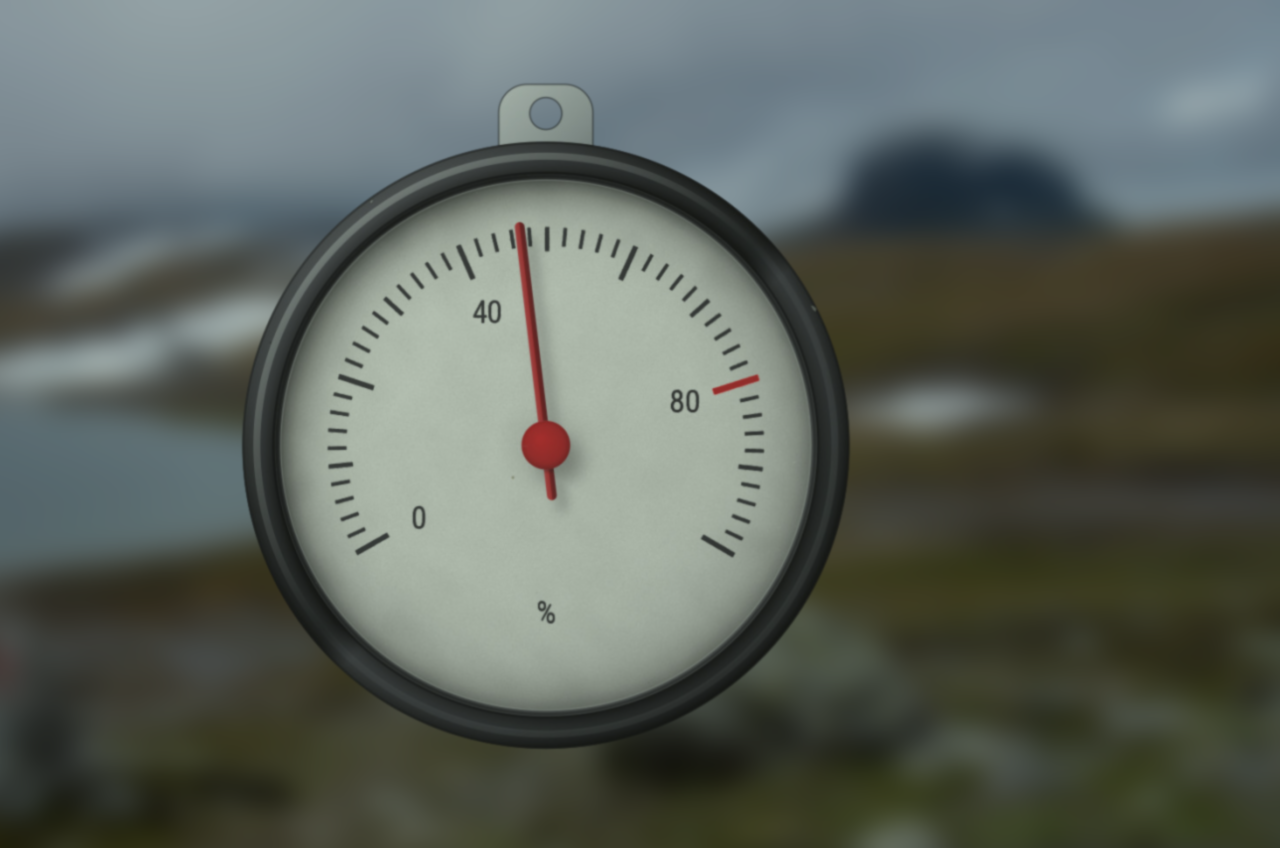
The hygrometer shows 47 %
